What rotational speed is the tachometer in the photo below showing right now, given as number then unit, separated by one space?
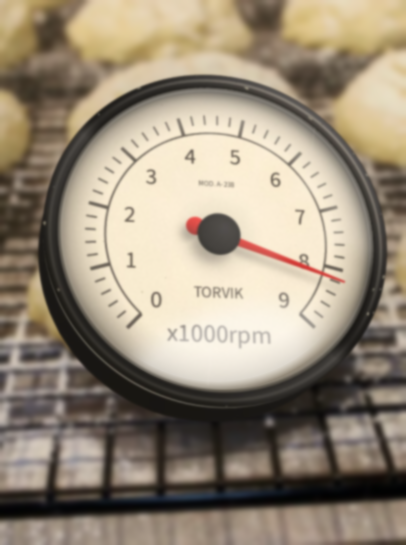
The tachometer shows 8200 rpm
